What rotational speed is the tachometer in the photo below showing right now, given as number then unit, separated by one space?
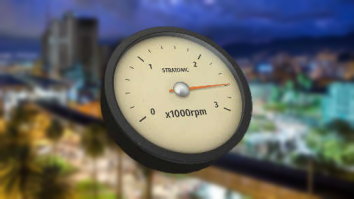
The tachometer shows 2600 rpm
